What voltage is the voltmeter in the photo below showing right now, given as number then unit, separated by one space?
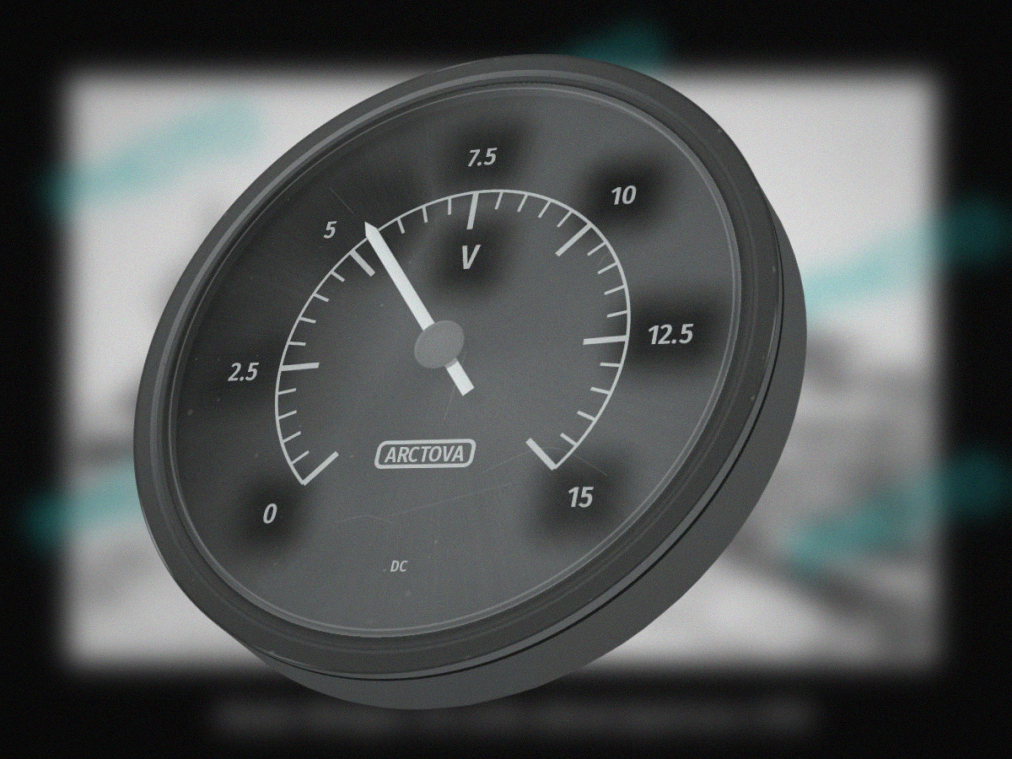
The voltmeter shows 5.5 V
